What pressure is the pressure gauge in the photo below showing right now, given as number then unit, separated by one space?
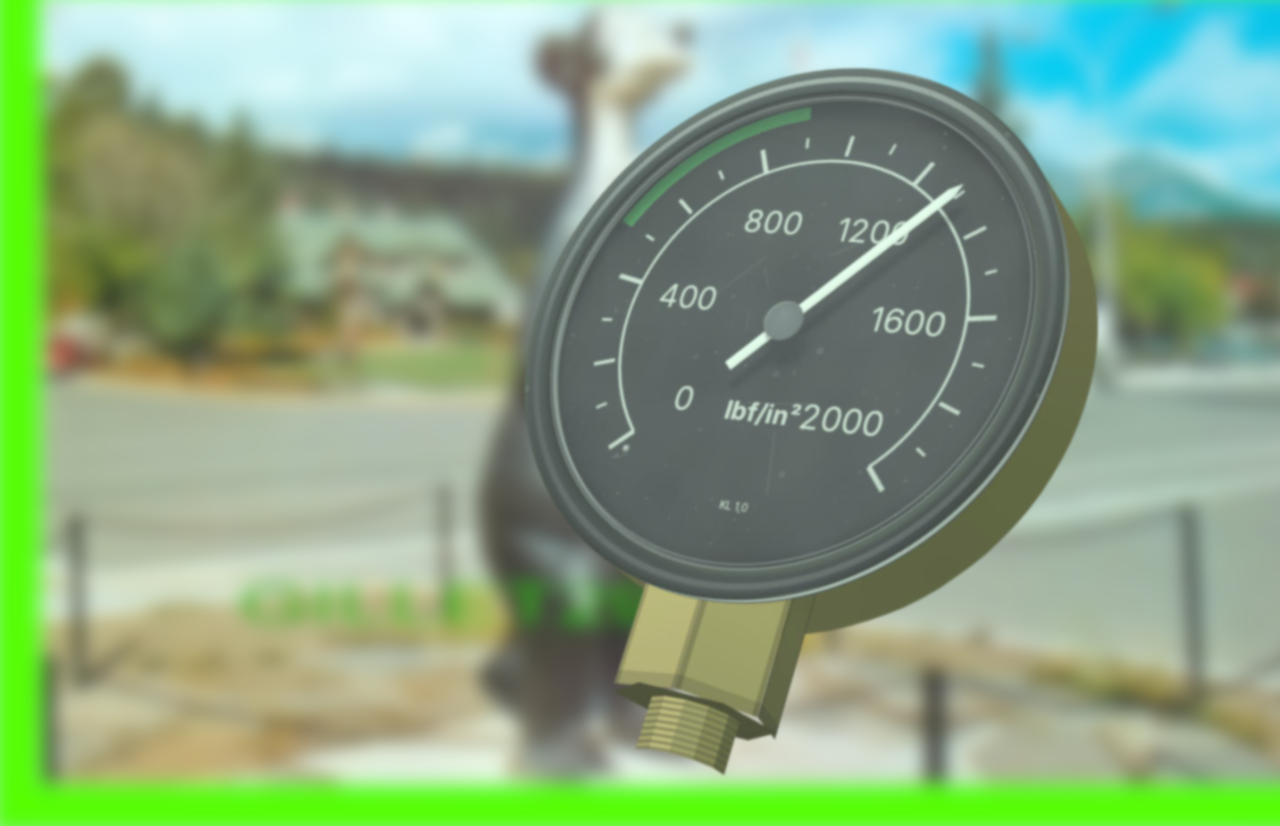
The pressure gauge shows 1300 psi
